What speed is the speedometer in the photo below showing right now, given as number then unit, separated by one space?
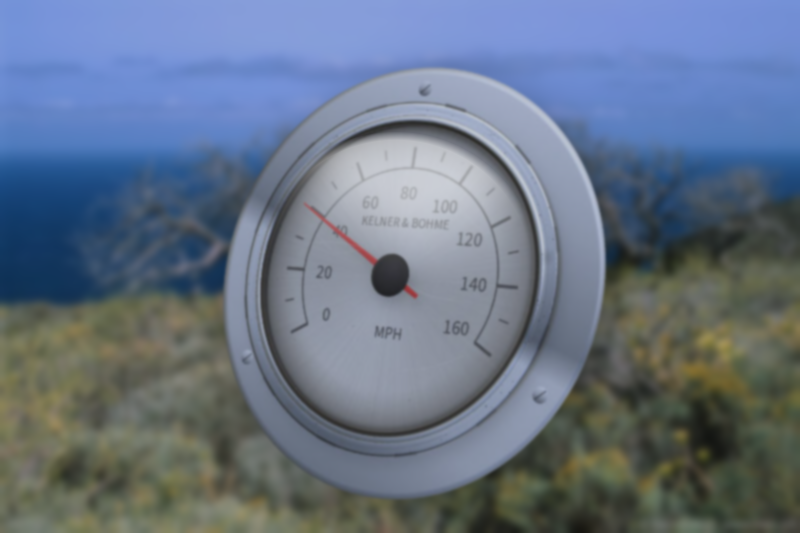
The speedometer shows 40 mph
